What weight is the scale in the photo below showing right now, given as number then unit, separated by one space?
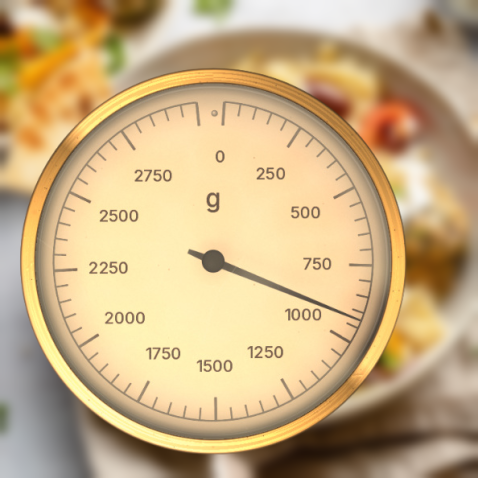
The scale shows 925 g
